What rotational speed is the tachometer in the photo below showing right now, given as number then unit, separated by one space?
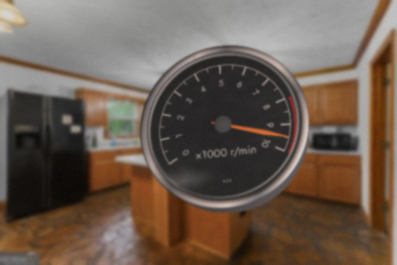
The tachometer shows 9500 rpm
